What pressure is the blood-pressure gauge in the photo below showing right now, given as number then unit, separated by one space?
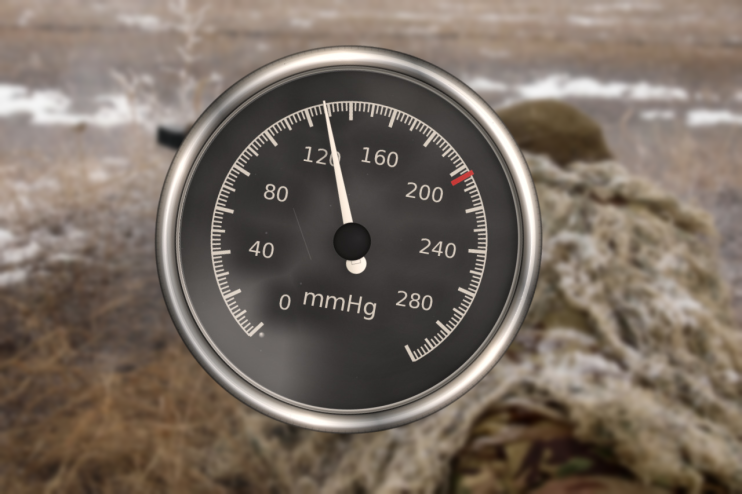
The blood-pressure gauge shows 128 mmHg
